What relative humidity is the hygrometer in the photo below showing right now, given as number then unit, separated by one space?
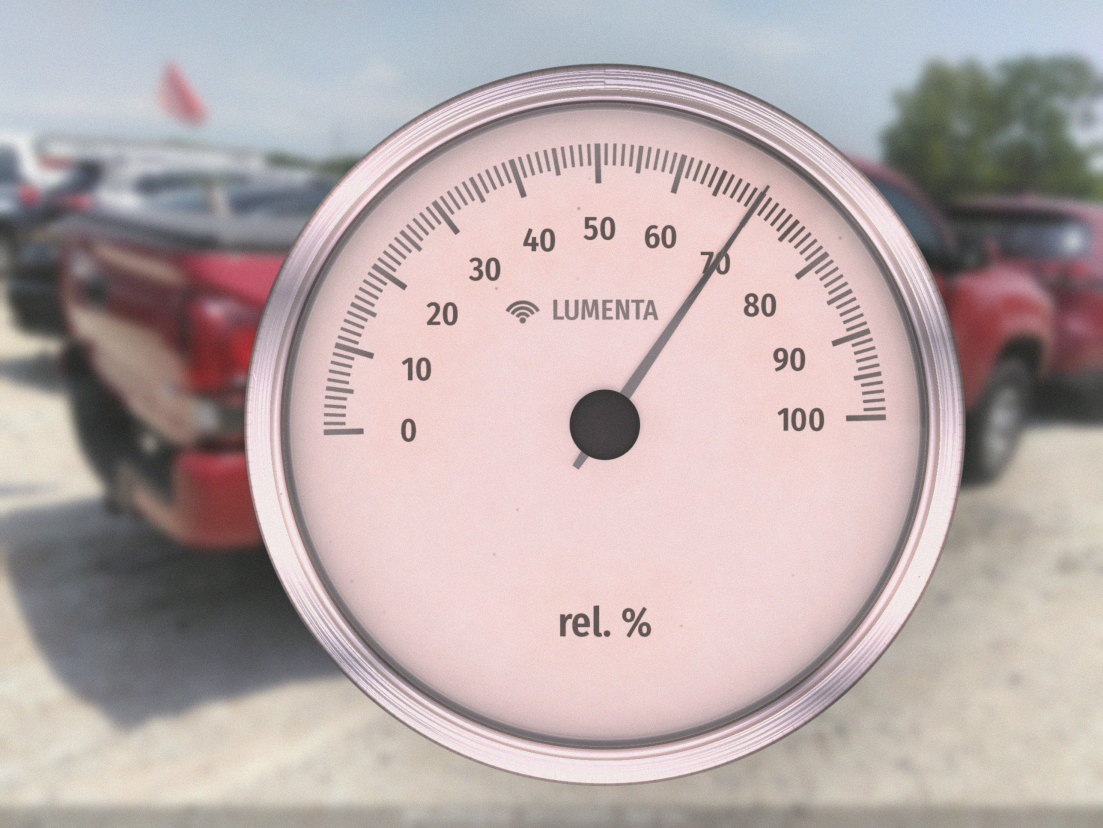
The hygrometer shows 70 %
